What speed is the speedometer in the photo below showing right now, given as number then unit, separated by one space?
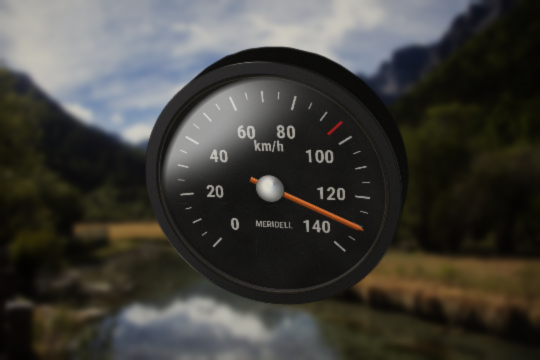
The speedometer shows 130 km/h
